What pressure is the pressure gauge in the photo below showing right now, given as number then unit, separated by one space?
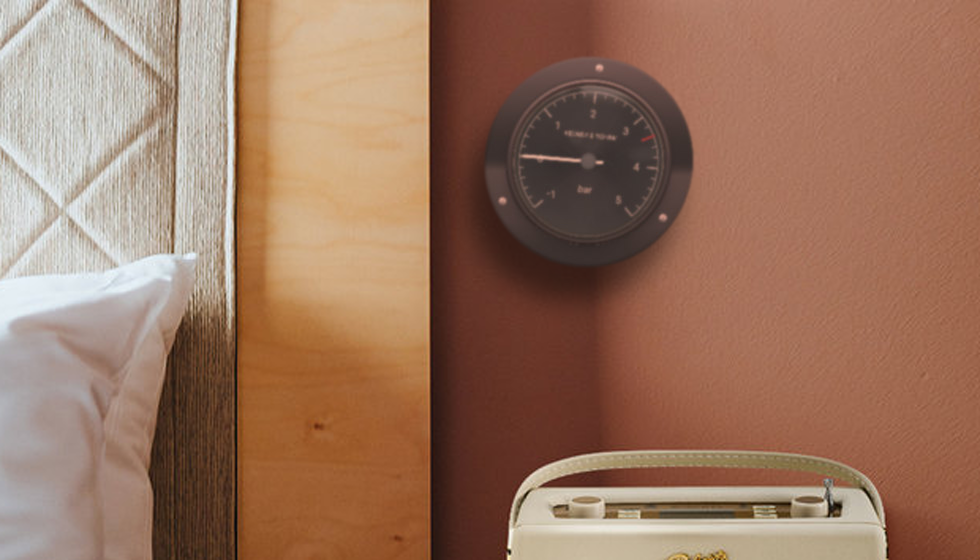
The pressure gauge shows 0 bar
